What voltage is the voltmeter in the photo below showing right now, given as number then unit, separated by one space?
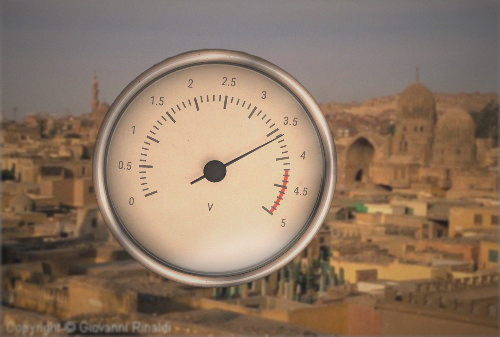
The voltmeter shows 3.6 V
